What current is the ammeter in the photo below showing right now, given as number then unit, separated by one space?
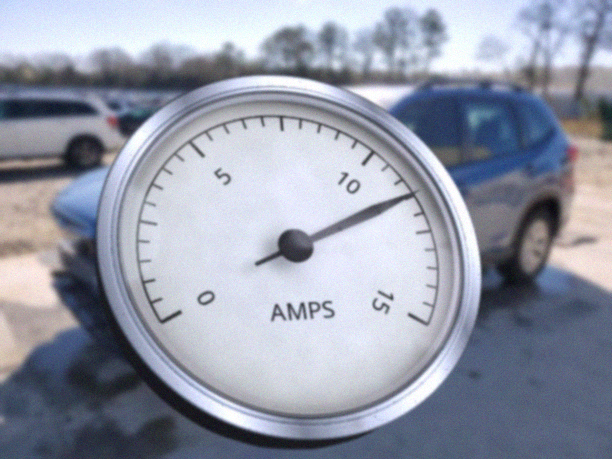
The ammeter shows 11.5 A
